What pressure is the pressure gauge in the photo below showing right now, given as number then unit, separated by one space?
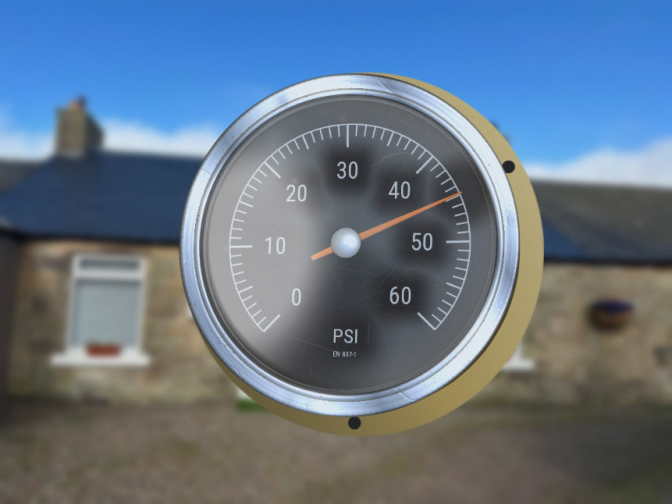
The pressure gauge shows 45 psi
